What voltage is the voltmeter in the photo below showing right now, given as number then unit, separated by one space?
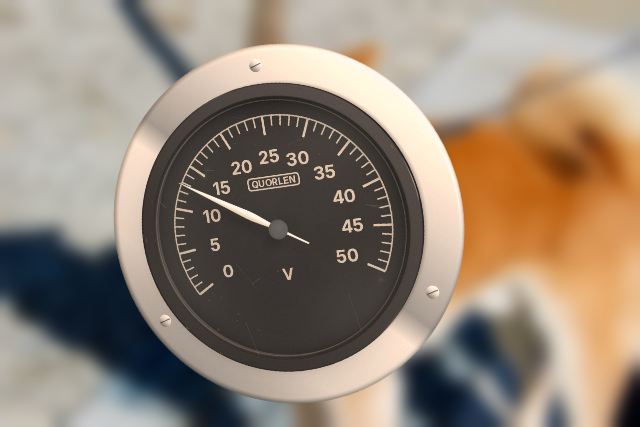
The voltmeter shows 13 V
